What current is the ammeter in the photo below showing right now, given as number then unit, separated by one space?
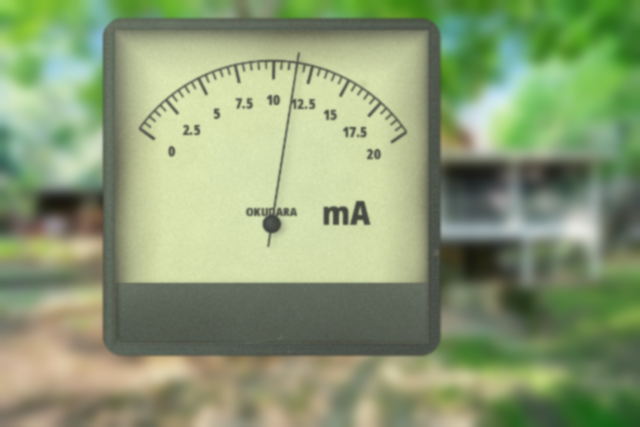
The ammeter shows 11.5 mA
